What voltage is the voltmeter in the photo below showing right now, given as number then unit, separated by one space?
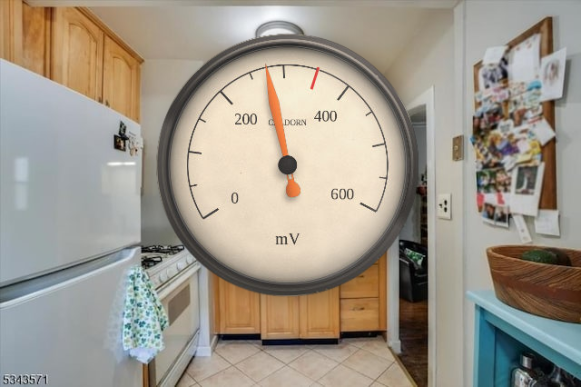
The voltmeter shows 275 mV
